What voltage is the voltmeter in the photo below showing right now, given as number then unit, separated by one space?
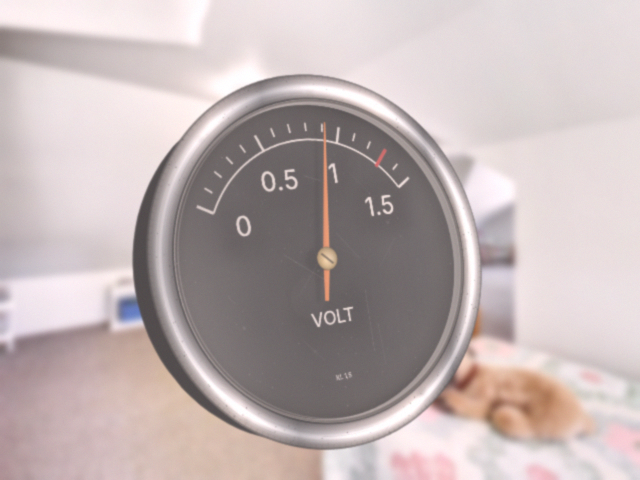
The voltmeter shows 0.9 V
